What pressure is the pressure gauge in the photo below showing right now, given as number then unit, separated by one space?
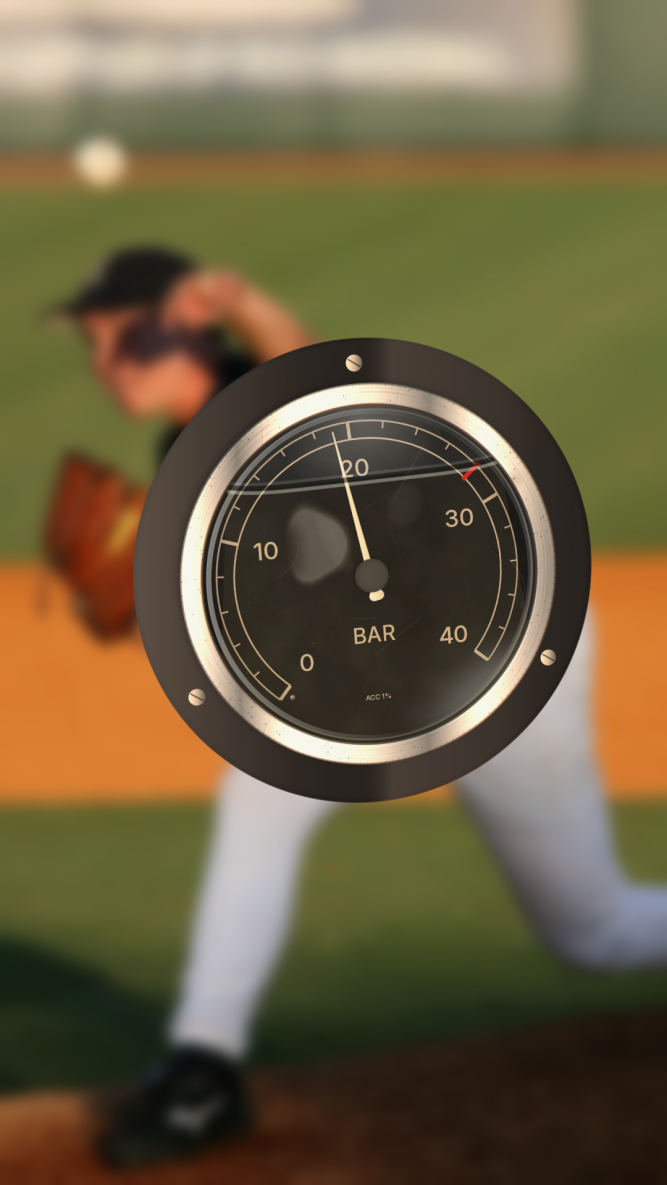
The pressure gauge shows 19 bar
